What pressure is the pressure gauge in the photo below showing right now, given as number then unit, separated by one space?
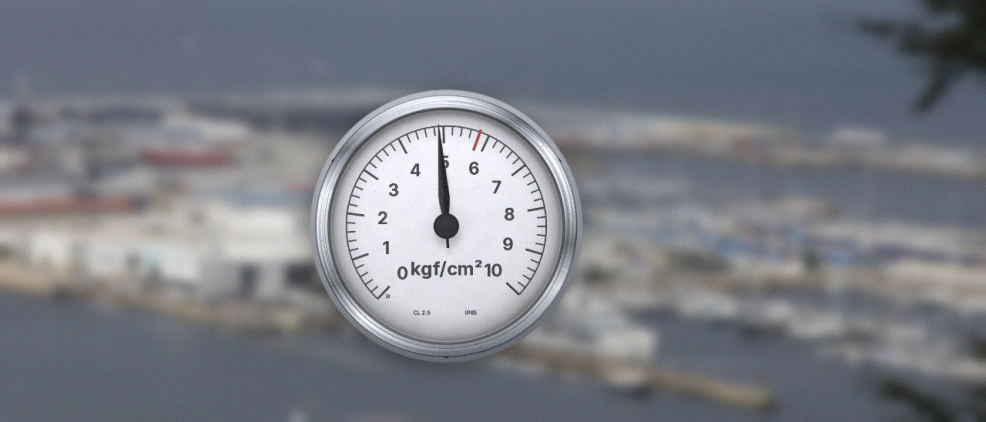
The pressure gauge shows 4.9 kg/cm²
